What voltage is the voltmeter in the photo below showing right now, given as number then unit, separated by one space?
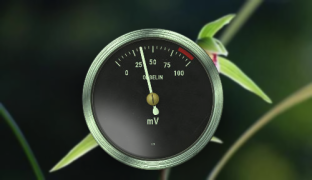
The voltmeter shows 35 mV
